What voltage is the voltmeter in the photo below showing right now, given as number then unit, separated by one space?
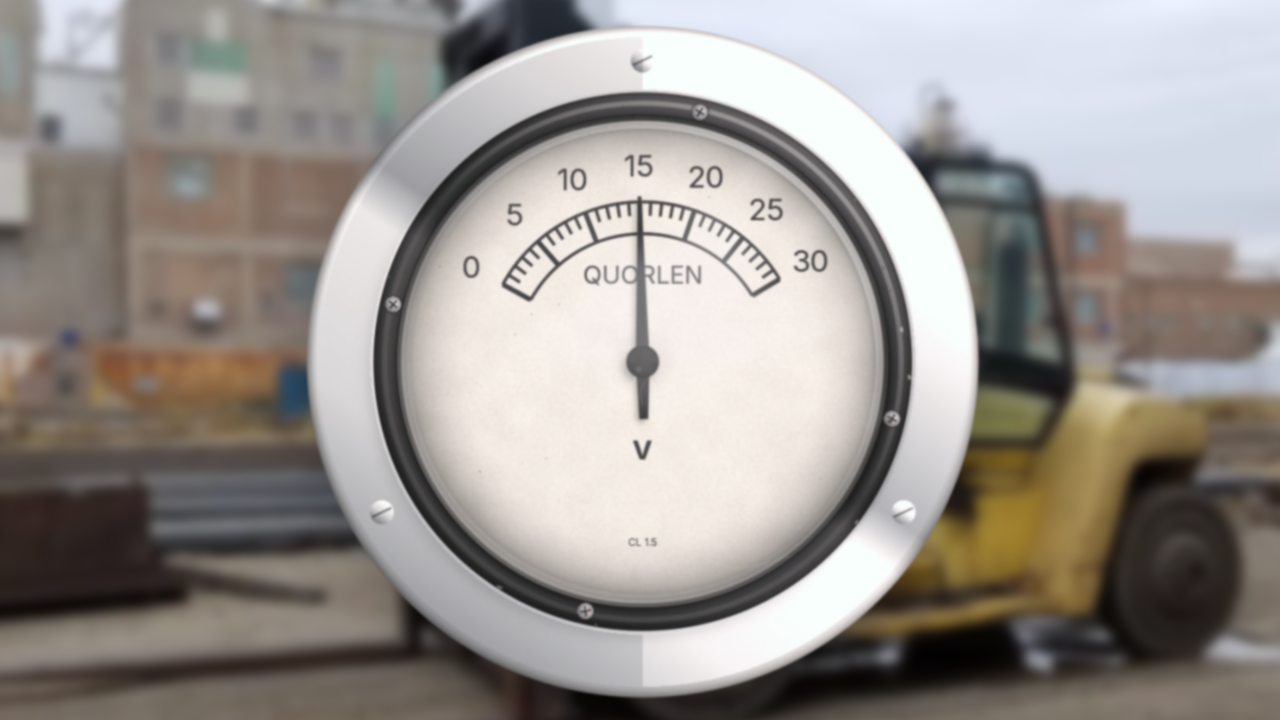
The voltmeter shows 15 V
